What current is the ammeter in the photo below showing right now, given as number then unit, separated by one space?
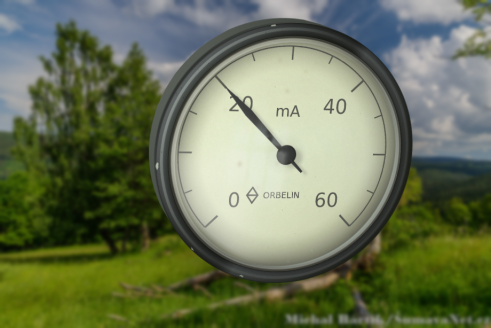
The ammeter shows 20 mA
